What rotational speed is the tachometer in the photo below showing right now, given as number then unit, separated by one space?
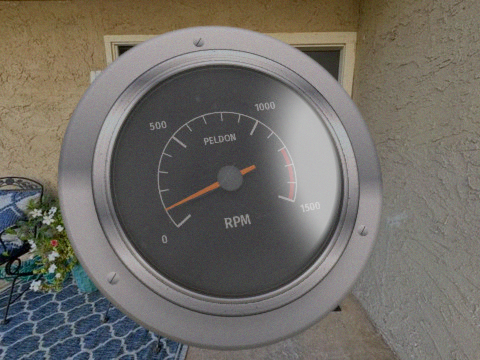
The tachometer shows 100 rpm
